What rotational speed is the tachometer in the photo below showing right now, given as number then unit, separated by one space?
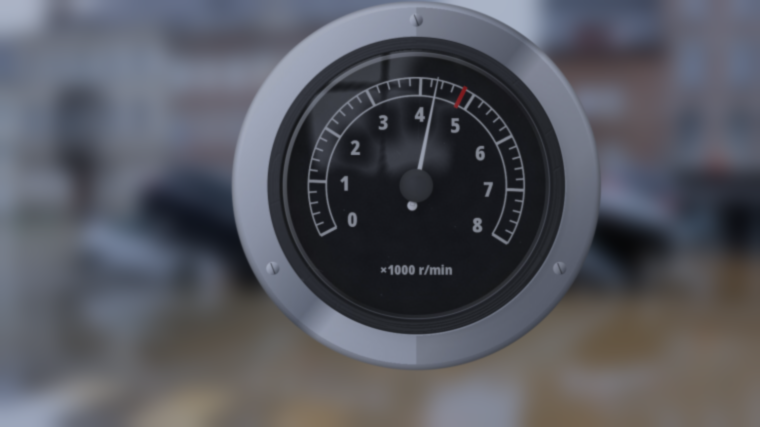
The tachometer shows 4300 rpm
